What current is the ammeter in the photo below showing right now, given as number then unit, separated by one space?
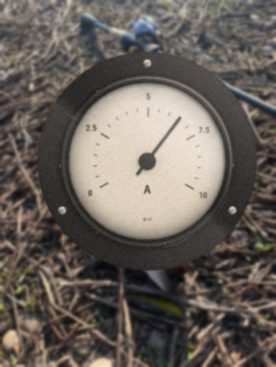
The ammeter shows 6.5 A
